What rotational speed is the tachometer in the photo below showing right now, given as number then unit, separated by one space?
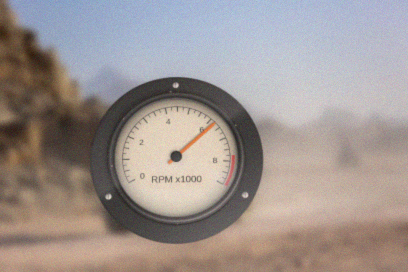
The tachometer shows 6250 rpm
